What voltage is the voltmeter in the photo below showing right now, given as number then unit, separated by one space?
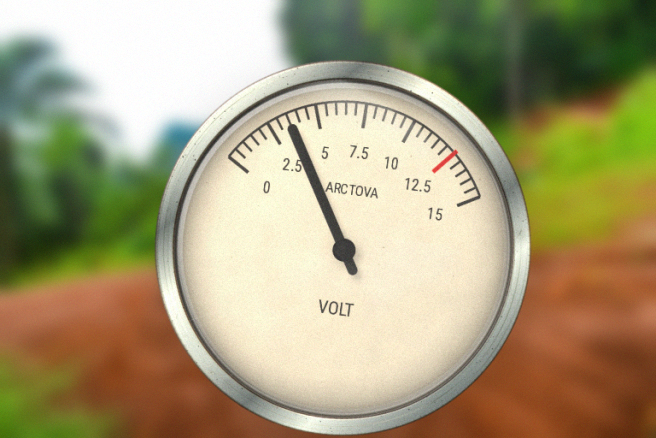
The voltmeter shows 3.5 V
